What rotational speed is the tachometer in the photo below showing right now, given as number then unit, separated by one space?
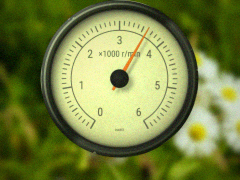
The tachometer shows 3600 rpm
